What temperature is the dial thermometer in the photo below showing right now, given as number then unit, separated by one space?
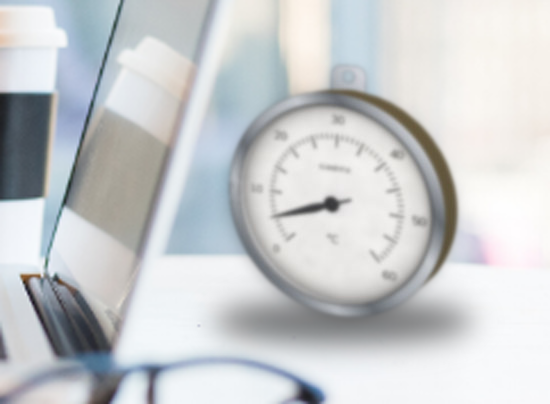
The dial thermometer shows 5 °C
